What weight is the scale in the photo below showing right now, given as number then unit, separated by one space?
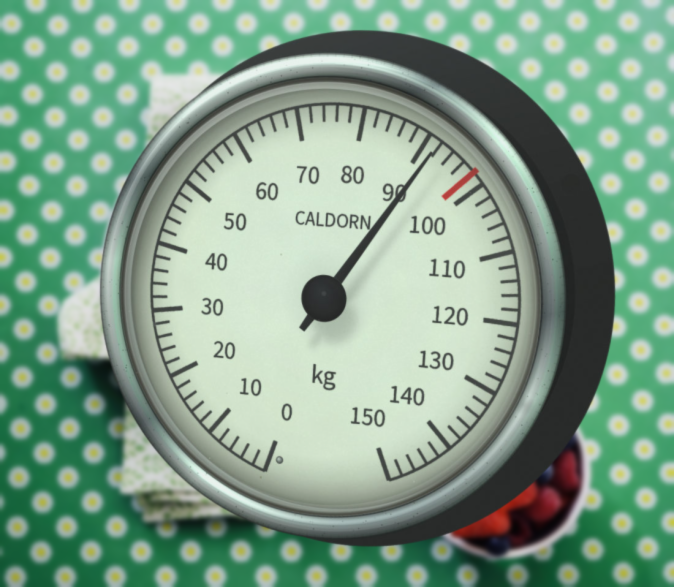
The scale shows 92 kg
